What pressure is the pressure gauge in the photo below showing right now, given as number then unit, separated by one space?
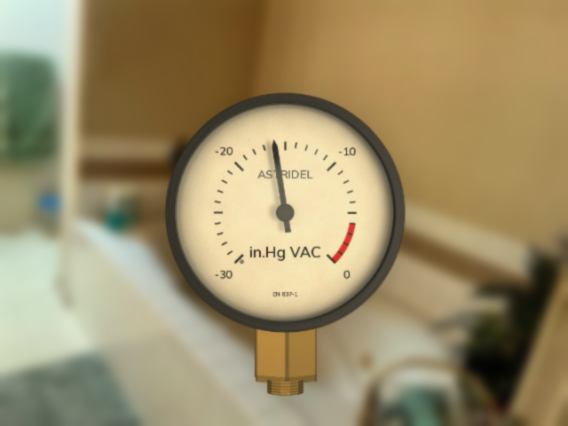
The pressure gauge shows -16 inHg
